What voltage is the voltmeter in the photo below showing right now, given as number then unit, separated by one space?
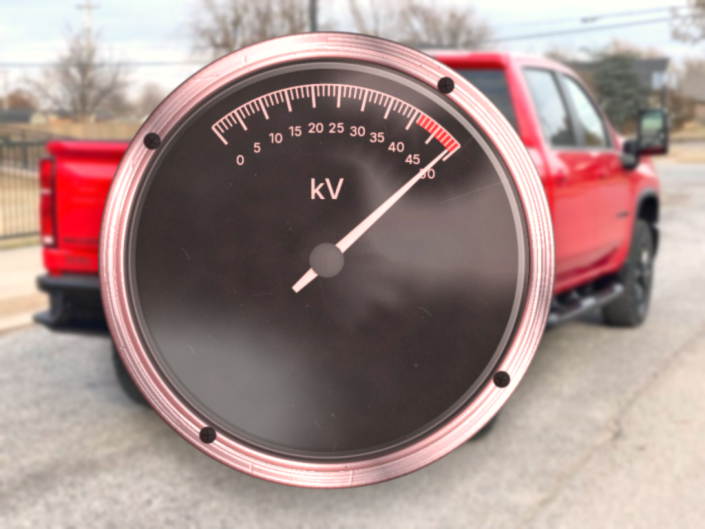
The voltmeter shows 49 kV
